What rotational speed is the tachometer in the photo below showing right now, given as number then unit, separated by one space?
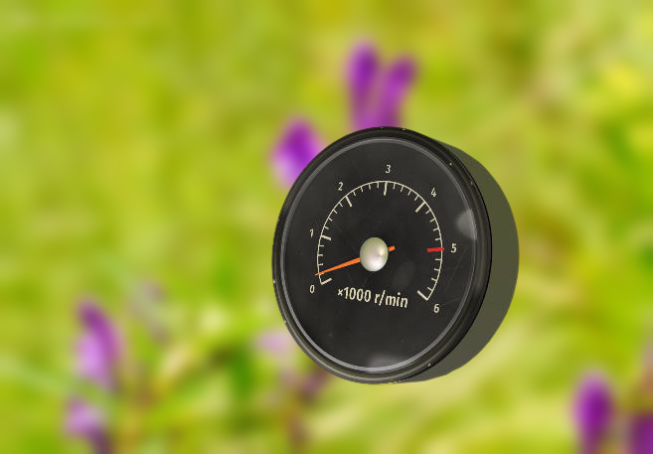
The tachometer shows 200 rpm
